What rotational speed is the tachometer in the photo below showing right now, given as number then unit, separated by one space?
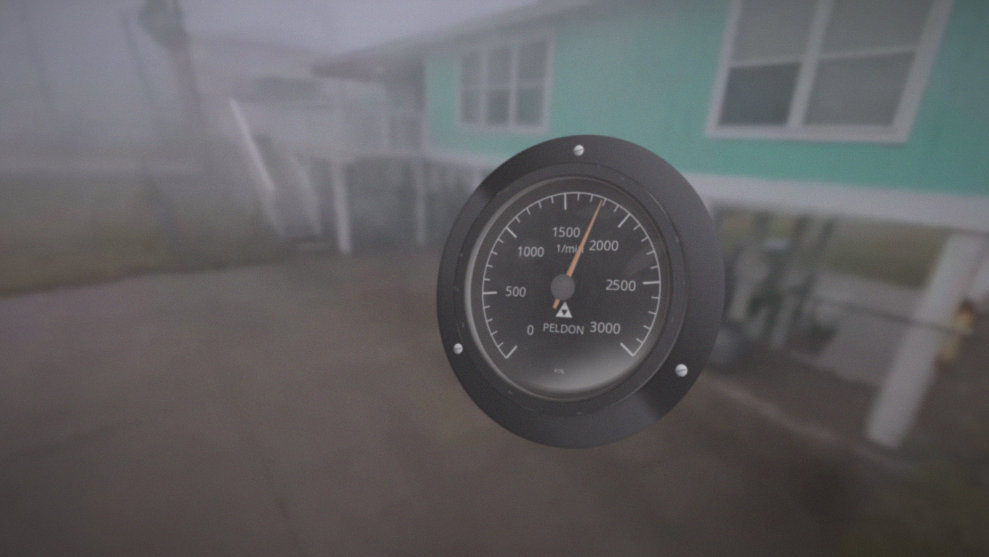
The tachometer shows 1800 rpm
